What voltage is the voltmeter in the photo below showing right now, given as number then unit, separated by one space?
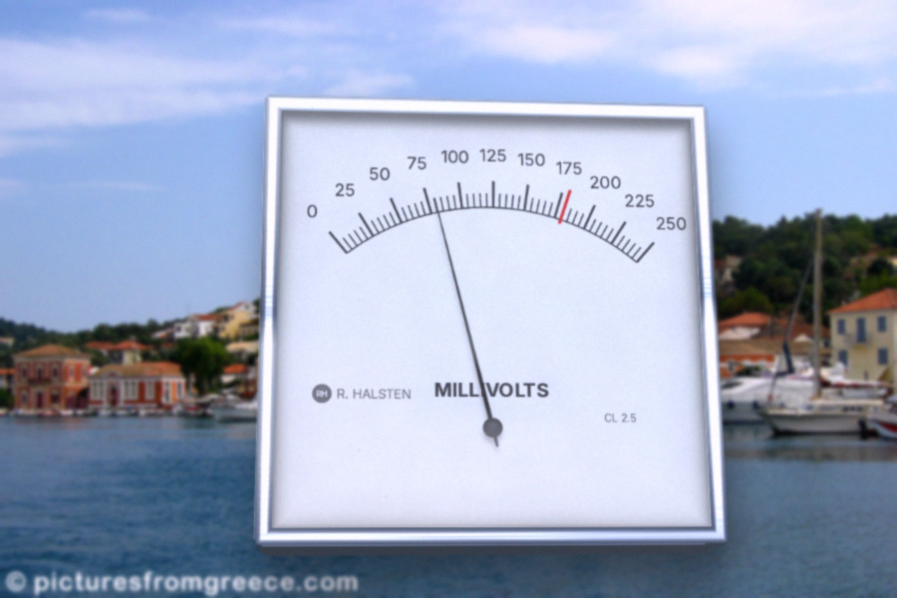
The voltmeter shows 80 mV
